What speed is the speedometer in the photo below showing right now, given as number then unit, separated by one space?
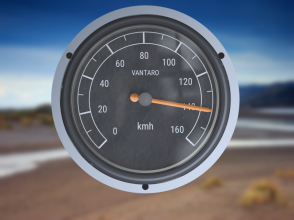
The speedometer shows 140 km/h
